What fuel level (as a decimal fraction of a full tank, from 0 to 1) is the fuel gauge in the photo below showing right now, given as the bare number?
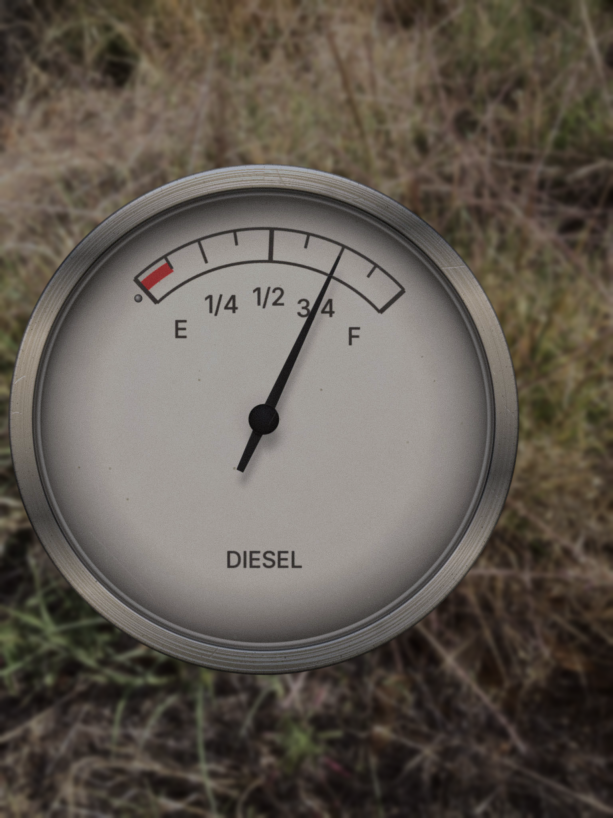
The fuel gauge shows 0.75
